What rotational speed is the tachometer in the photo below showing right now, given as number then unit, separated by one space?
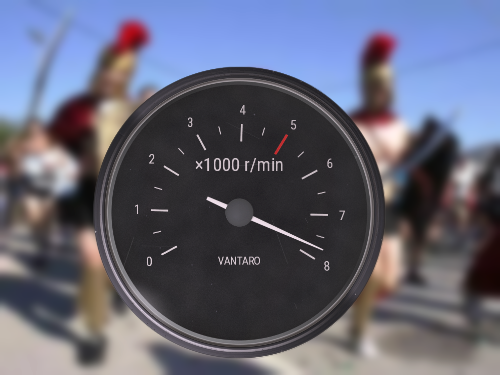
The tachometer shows 7750 rpm
